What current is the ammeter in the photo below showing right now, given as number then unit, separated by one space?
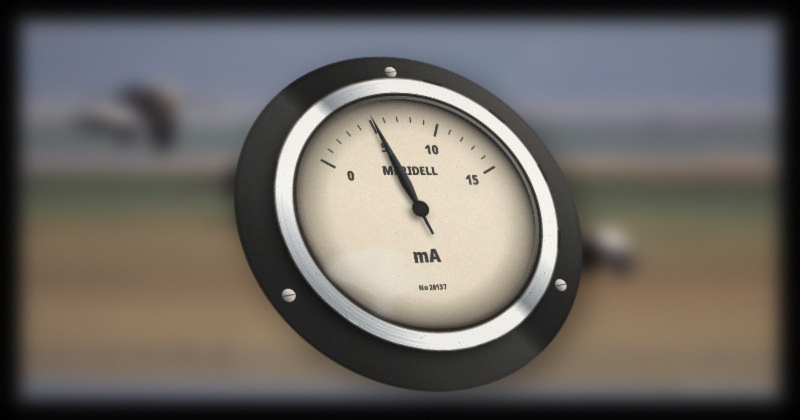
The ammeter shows 5 mA
